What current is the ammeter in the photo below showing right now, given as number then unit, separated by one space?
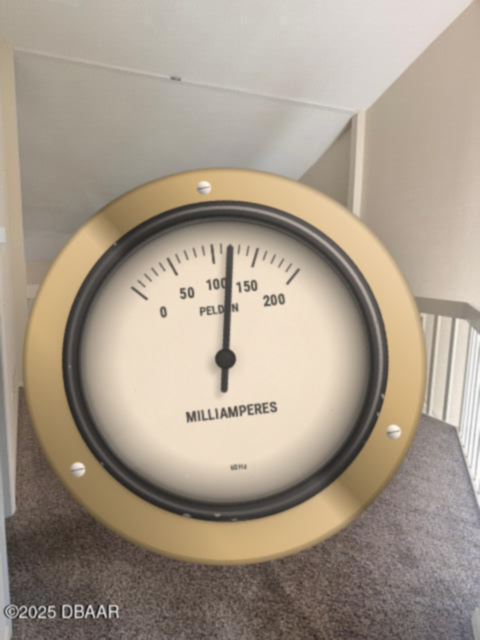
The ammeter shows 120 mA
